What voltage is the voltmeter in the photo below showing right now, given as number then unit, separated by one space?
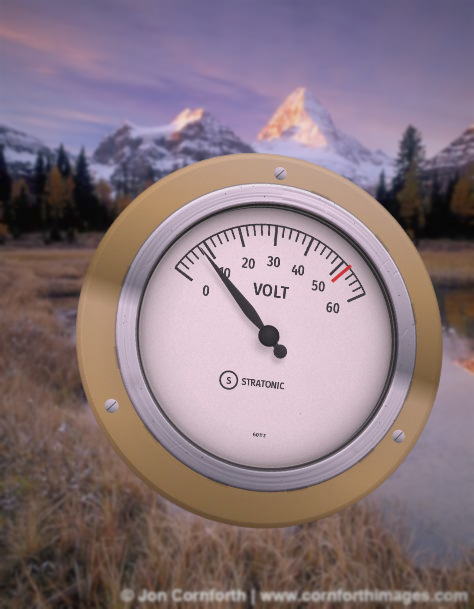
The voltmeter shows 8 V
